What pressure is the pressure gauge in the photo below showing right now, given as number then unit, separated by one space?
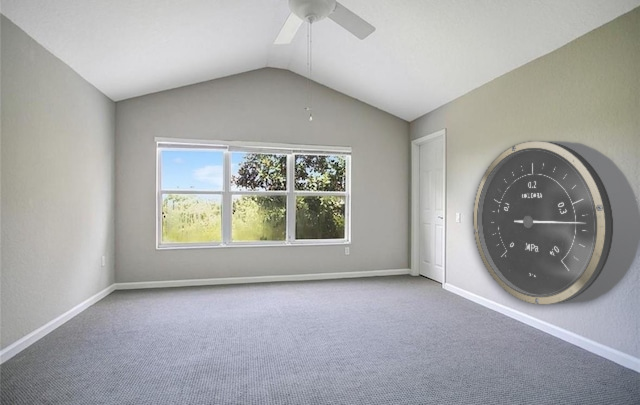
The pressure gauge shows 0.33 MPa
